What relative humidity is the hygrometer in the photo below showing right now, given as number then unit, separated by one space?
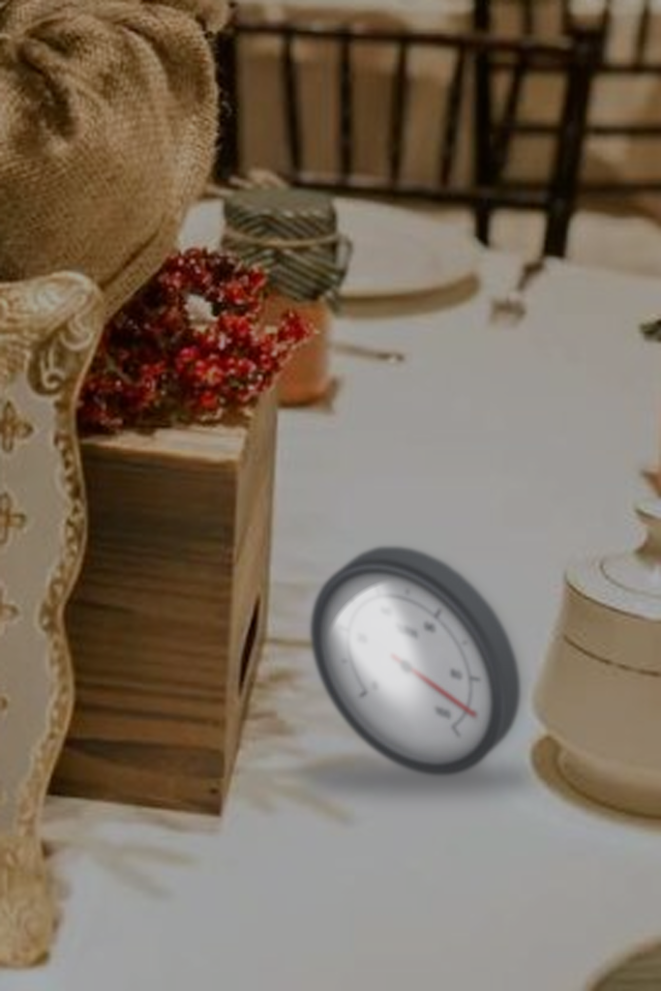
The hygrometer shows 90 %
